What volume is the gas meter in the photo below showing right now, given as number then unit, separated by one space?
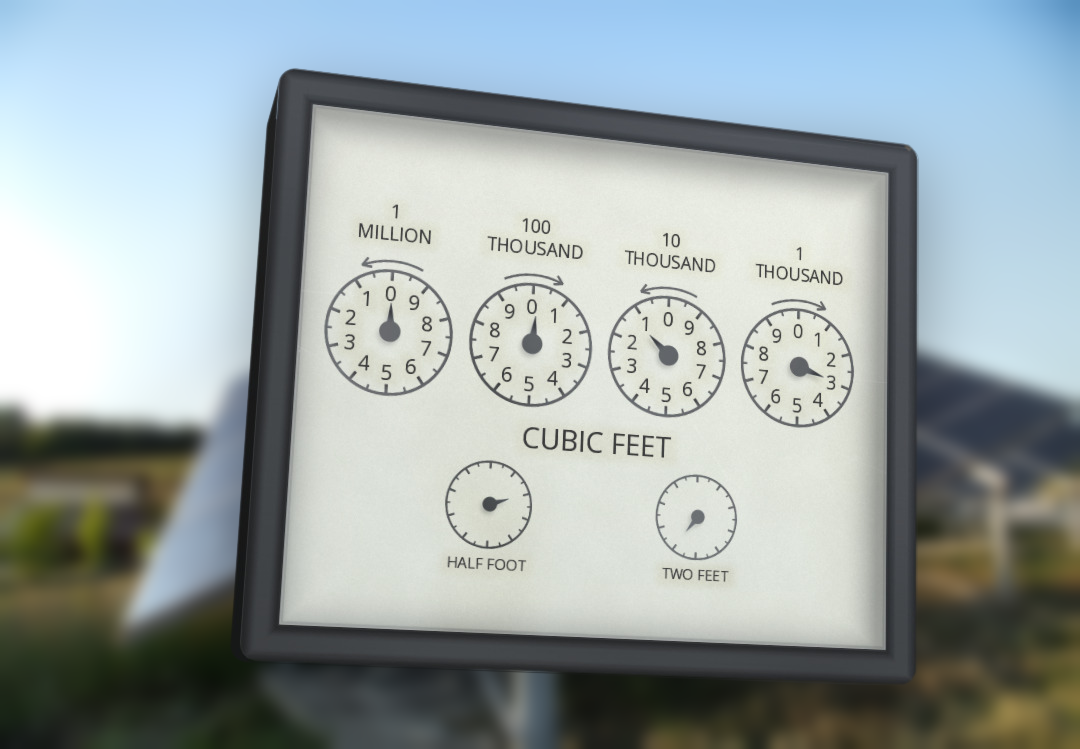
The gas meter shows 1300 ft³
